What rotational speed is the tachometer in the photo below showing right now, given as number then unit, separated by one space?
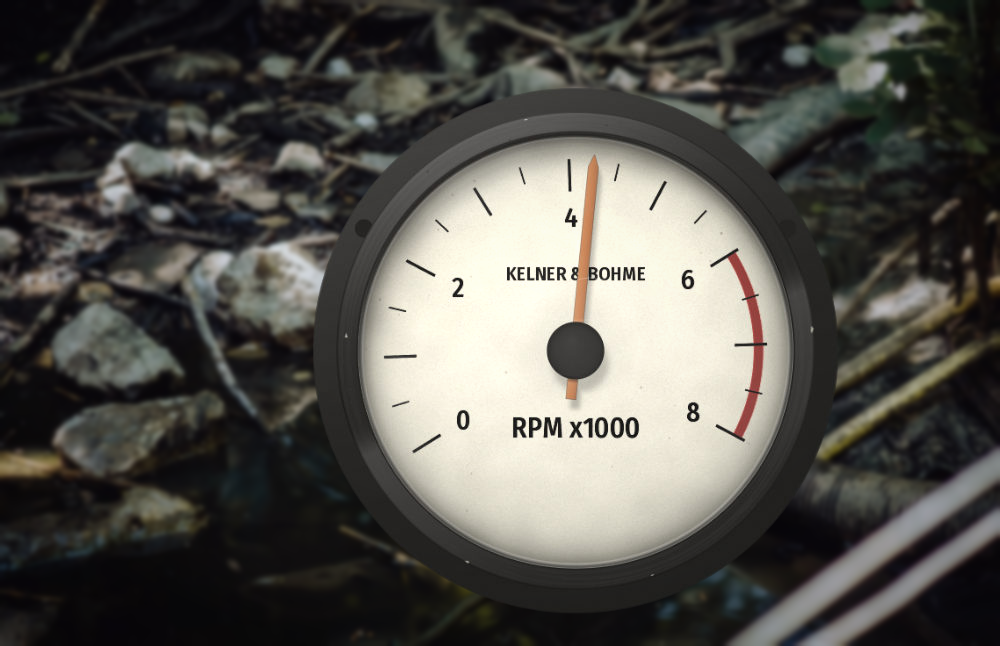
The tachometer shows 4250 rpm
